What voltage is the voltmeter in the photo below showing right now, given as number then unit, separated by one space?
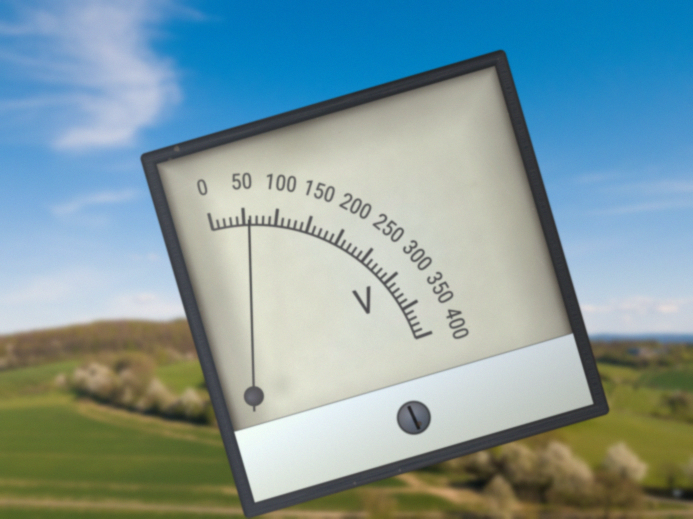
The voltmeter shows 60 V
